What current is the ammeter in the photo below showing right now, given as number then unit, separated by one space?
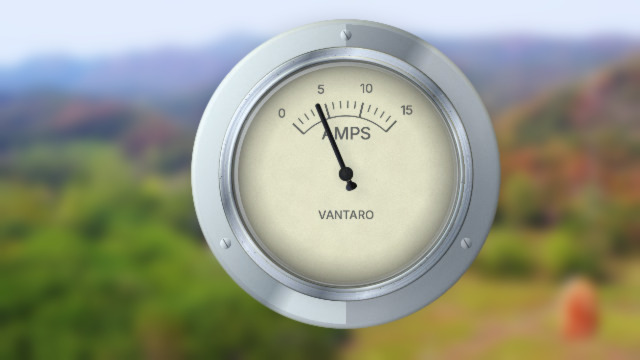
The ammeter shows 4 A
